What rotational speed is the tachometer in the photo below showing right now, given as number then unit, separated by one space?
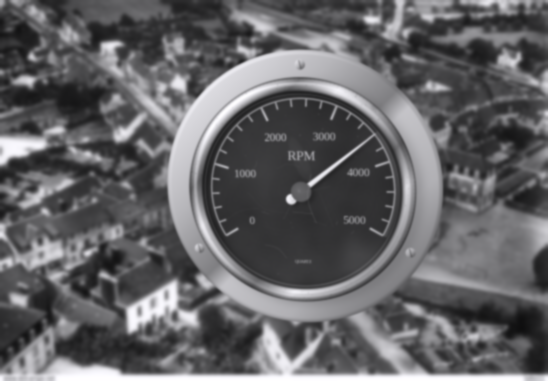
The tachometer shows 3600 rpm
